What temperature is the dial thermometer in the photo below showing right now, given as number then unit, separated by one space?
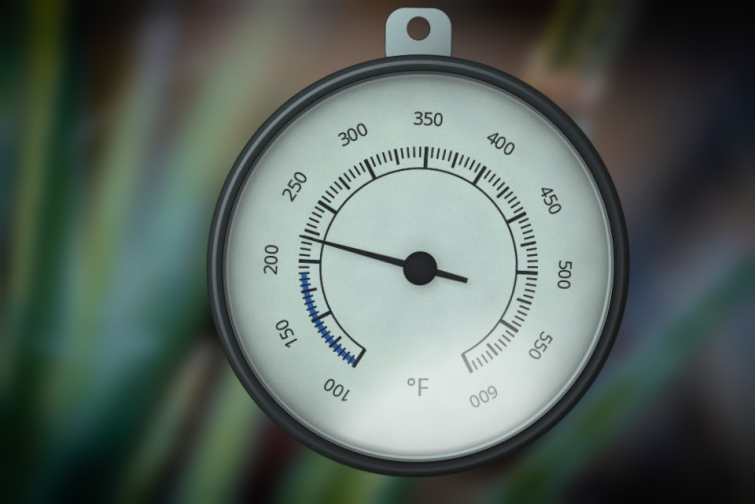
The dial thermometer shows 220 °F
